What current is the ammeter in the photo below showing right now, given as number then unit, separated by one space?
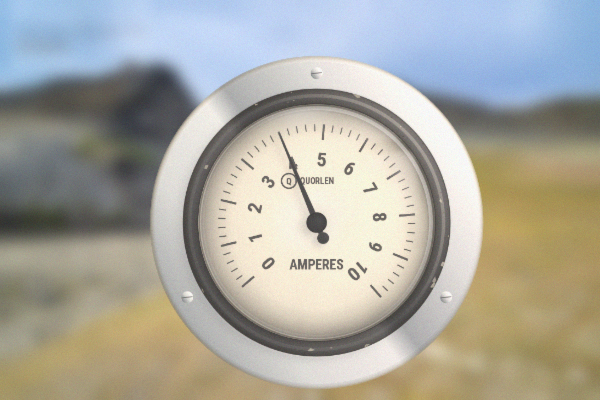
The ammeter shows 4 A
